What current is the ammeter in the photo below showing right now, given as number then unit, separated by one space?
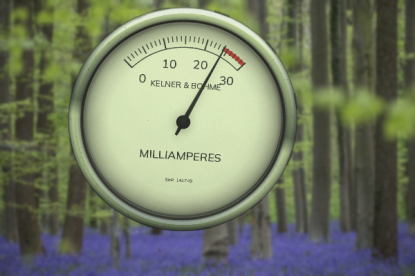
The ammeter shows 24 mA
